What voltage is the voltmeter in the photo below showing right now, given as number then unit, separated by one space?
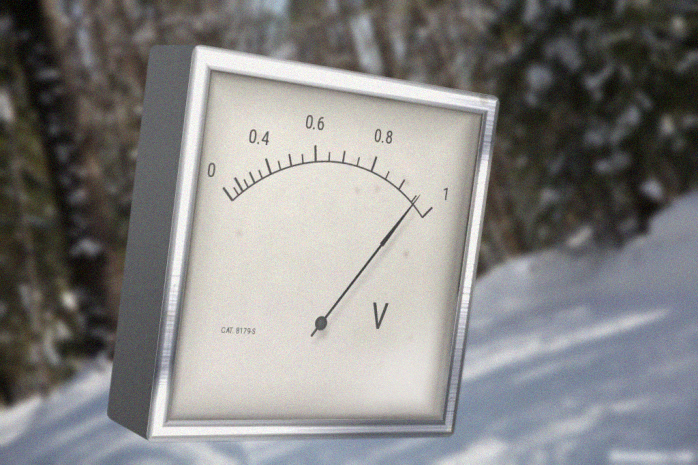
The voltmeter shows 0.95 V
